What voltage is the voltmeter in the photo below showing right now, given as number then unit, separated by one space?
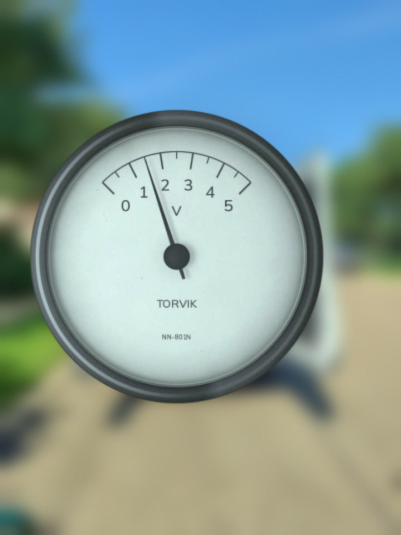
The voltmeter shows 1.5 V
